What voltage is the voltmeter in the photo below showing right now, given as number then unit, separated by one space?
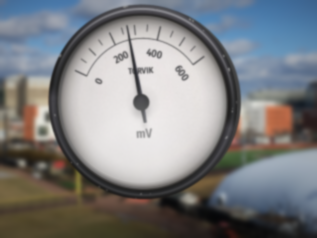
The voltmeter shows 275 mV
